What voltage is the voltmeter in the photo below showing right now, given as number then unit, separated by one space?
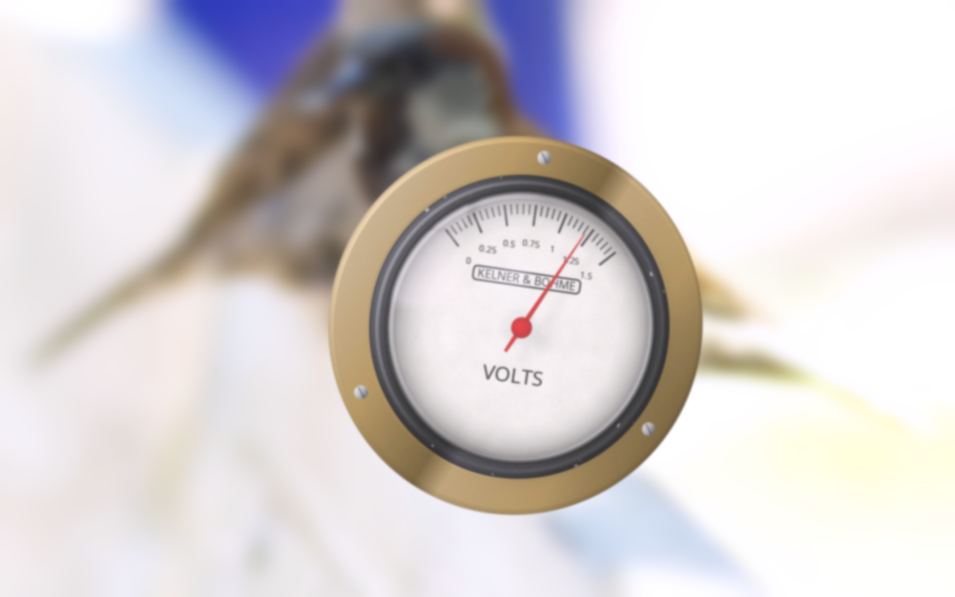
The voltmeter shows 1.2 V
